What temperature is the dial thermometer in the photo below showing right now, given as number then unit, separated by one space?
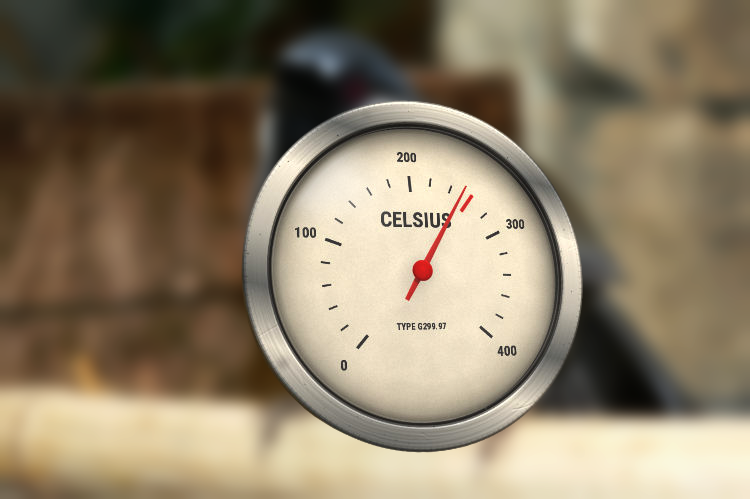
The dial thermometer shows 250 °C
